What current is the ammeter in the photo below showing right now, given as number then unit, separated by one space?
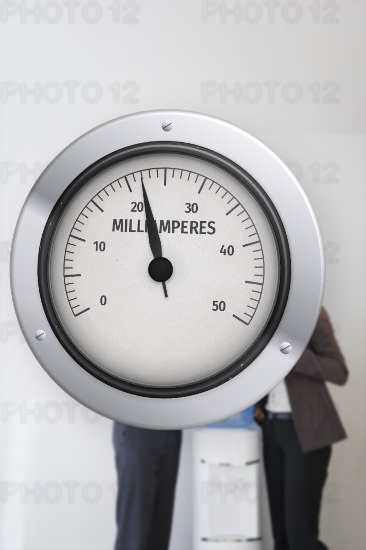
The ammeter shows 22 mA
